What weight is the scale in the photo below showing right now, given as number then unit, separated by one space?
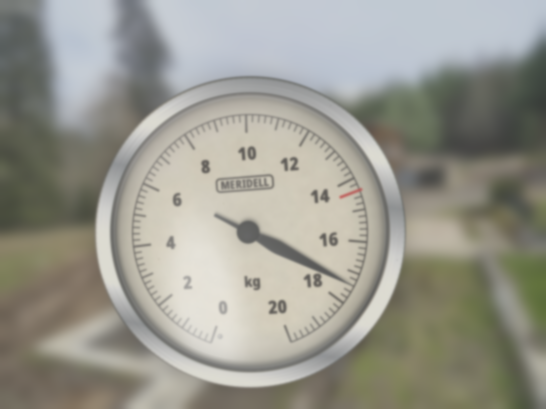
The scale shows 17.4 kg
